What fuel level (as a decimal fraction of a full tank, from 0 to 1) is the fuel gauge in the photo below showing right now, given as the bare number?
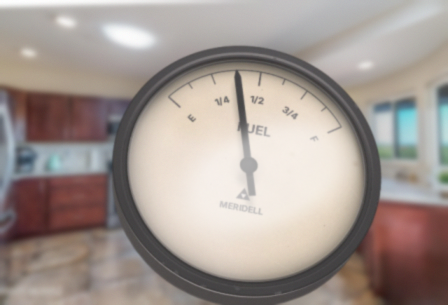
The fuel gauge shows 0.375
